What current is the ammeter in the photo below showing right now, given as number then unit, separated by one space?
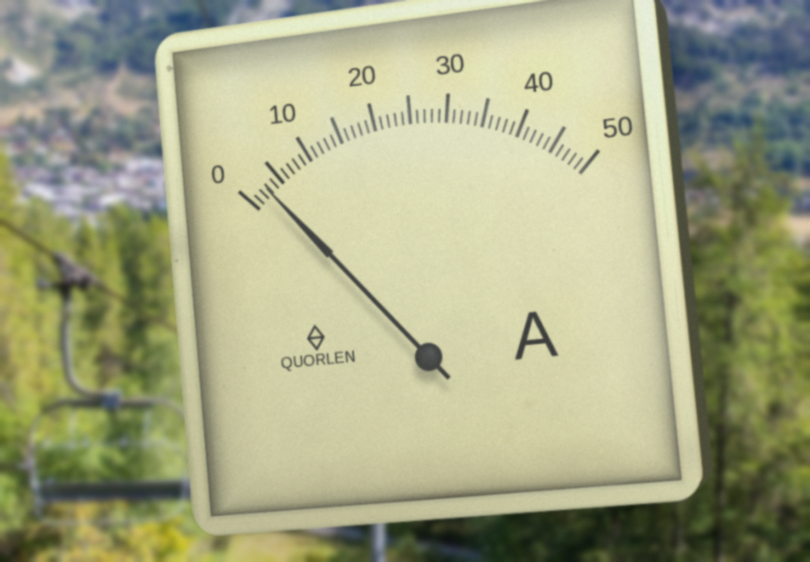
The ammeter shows 3 A
